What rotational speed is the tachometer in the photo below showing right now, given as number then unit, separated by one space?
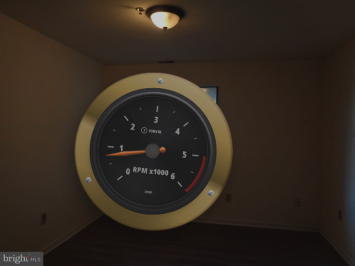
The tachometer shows 750 rpm
